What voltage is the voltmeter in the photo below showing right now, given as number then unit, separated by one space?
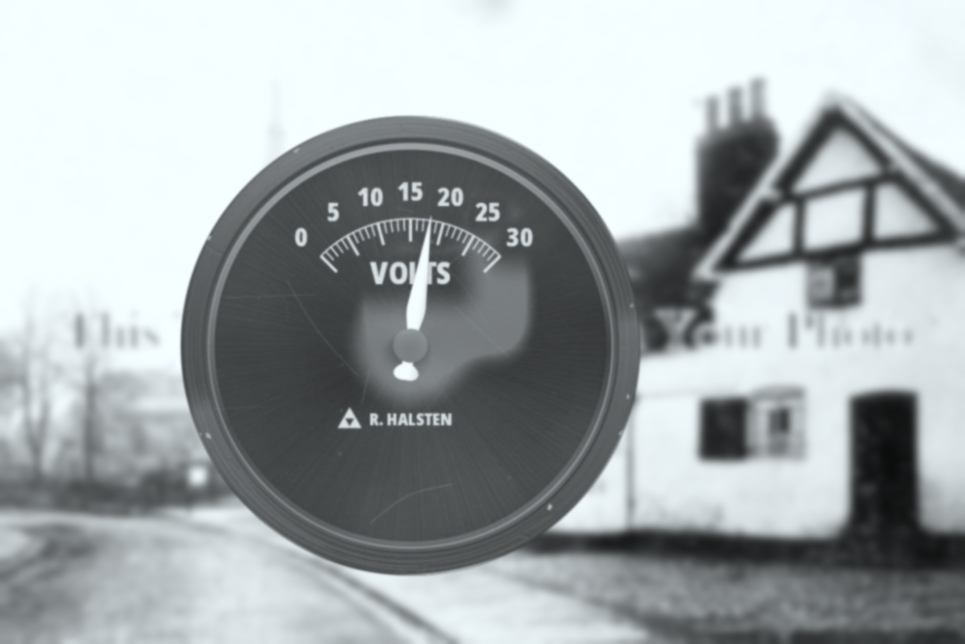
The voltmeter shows 18 V
